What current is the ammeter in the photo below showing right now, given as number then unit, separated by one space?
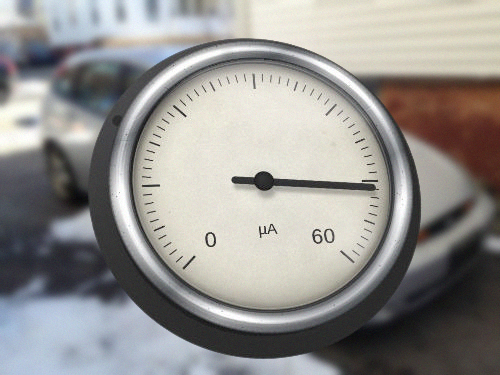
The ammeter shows 51 µA
